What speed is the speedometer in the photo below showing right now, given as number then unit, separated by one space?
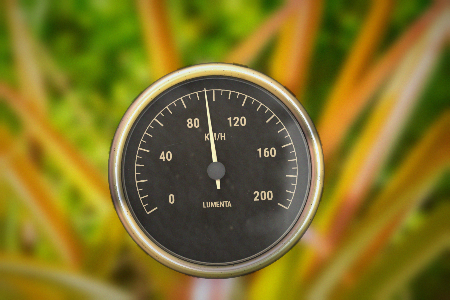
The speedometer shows 95 km/h
